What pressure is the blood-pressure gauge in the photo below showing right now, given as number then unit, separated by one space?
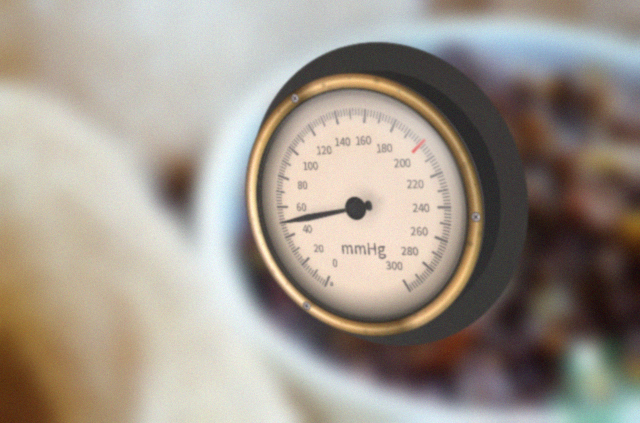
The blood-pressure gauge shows 50 mmHg
